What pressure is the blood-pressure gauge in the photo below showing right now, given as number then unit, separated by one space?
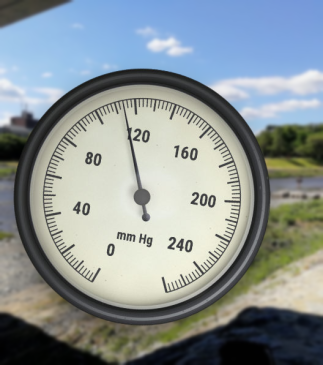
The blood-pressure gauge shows 114 mmHg
